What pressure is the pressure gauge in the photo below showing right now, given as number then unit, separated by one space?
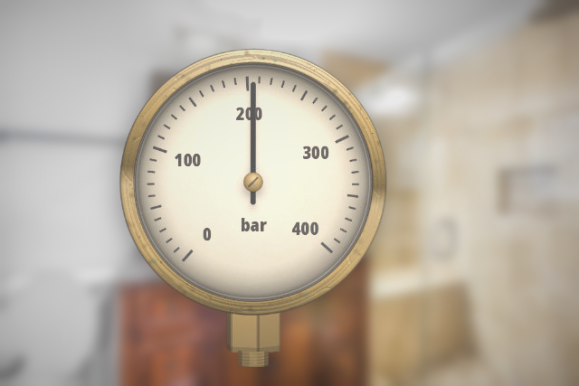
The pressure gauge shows 205 bar
